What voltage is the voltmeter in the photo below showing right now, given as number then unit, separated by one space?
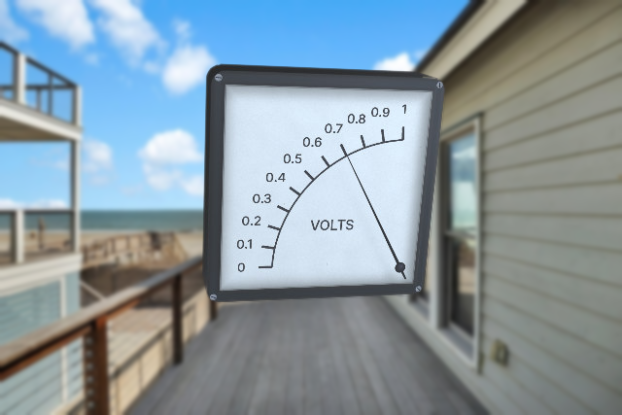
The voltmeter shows 0.7 V
